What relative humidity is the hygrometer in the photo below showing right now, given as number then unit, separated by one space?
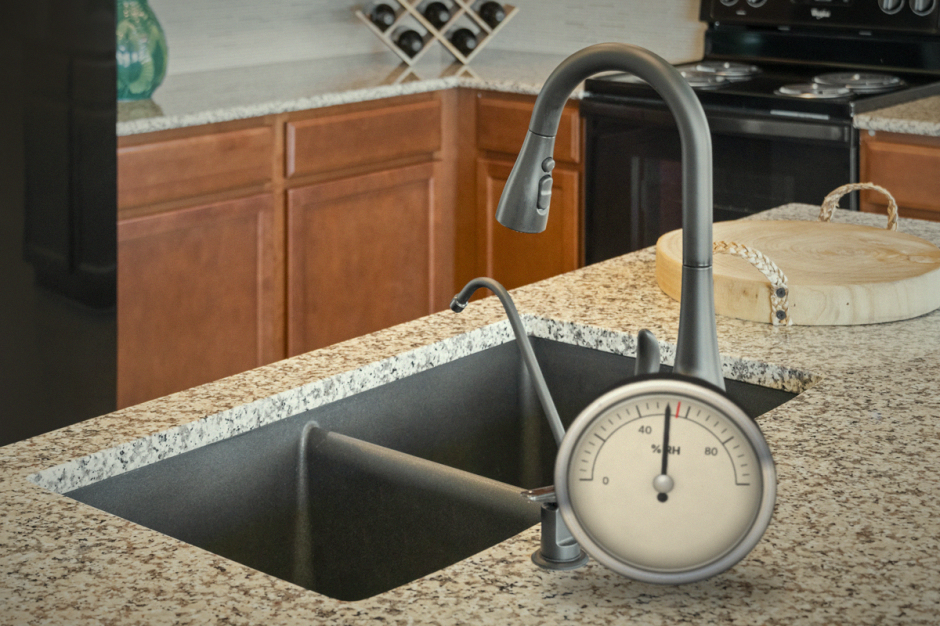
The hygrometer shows 52 %
